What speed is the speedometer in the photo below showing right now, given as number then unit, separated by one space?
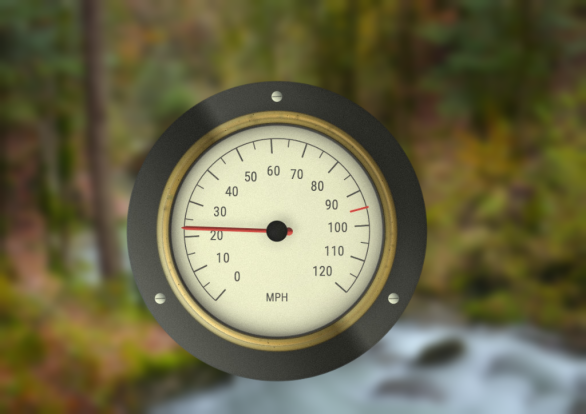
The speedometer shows 22.5 mph
